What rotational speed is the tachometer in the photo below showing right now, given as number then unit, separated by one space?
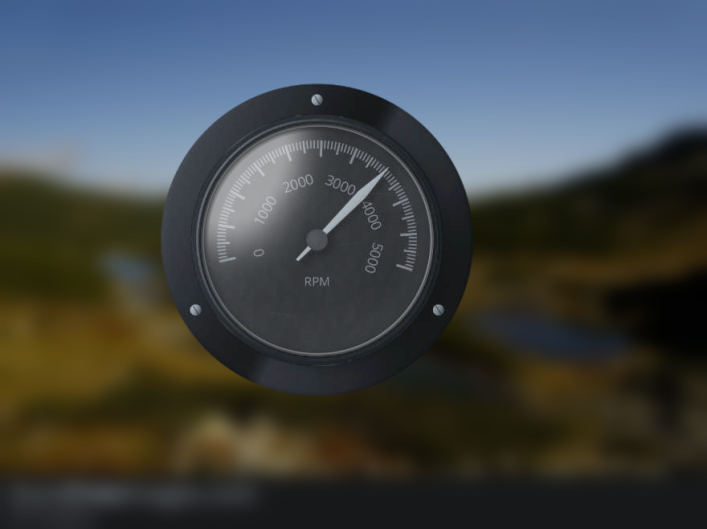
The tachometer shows 3500 rpm
